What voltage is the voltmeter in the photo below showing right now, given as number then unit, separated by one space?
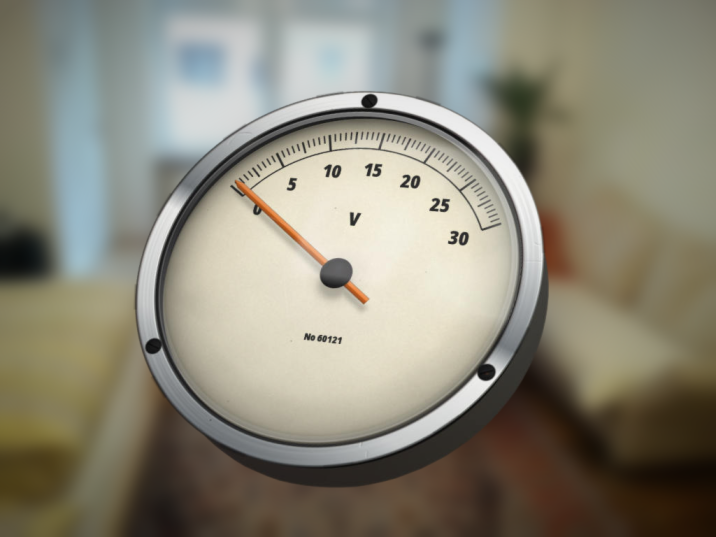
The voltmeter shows 0.5 V
